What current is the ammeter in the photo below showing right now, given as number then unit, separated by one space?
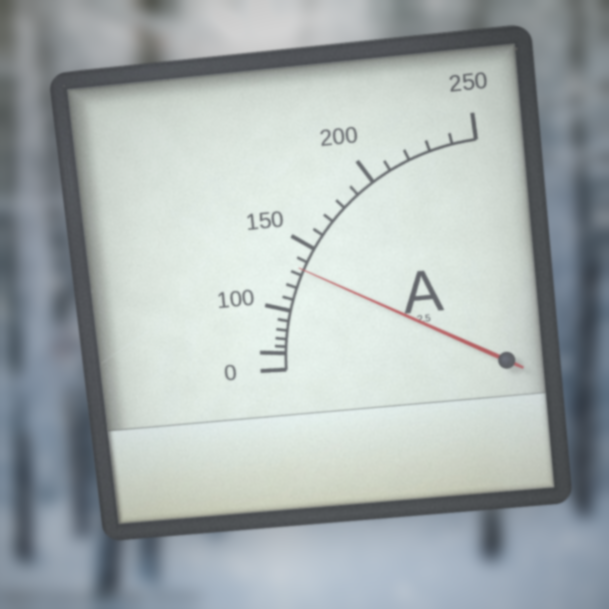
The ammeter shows 135 A
